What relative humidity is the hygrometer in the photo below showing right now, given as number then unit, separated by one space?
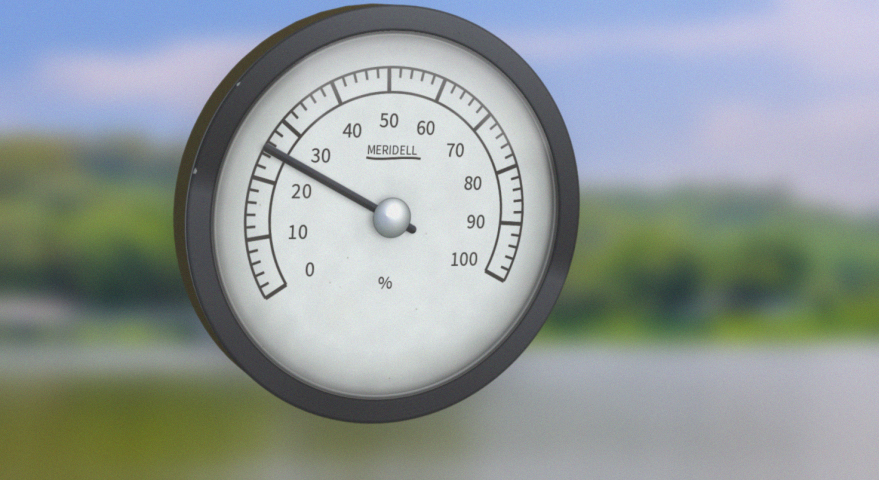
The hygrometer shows 25 %
